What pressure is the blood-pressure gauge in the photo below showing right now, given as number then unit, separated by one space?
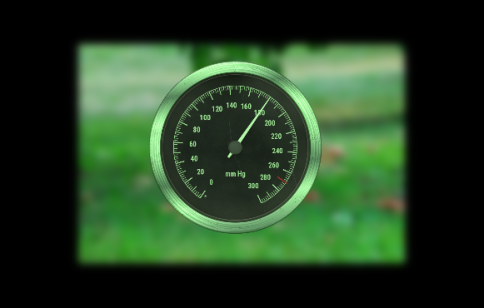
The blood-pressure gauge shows 180 mmHg
